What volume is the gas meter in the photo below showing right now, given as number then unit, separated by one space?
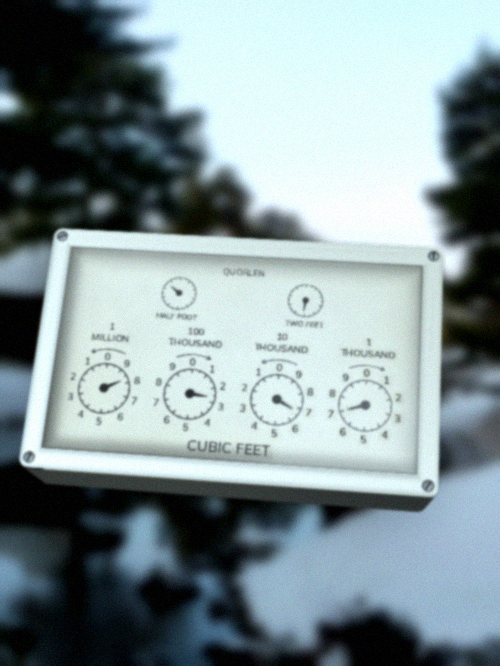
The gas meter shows 826700 ft³
